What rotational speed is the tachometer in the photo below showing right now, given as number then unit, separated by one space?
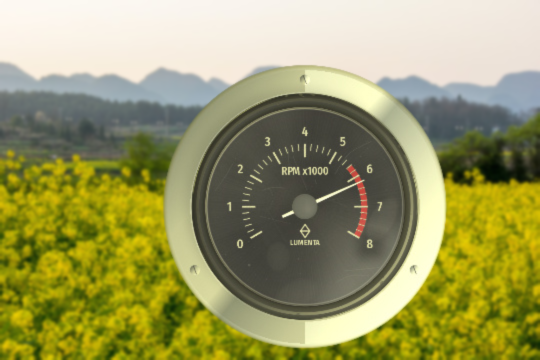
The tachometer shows 6200 rpm
